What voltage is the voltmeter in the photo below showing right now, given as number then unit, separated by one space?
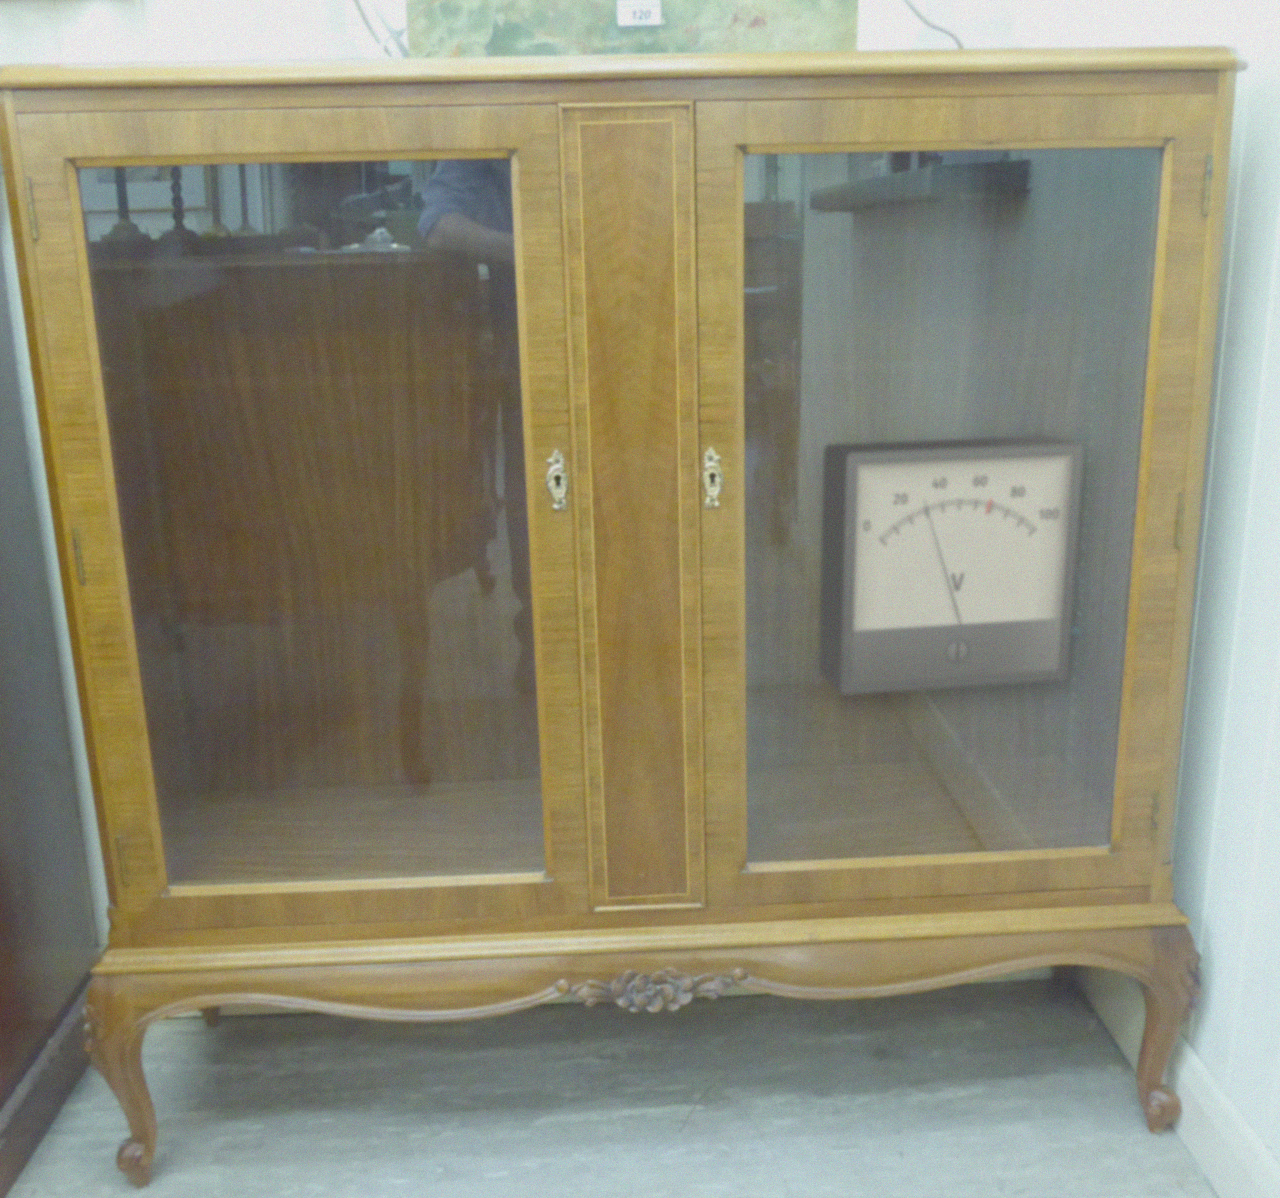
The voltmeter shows 30 V
